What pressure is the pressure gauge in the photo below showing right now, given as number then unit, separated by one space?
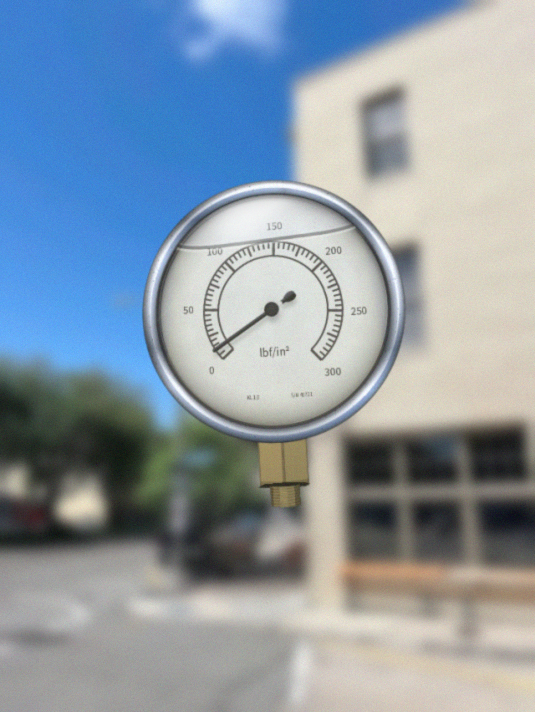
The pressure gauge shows 10 psi
